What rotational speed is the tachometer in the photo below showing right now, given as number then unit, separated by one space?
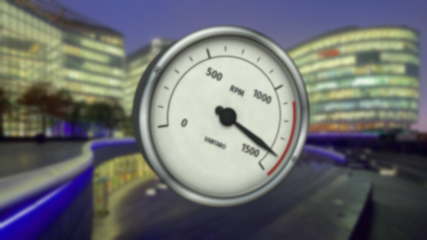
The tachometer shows 1400 rpm
